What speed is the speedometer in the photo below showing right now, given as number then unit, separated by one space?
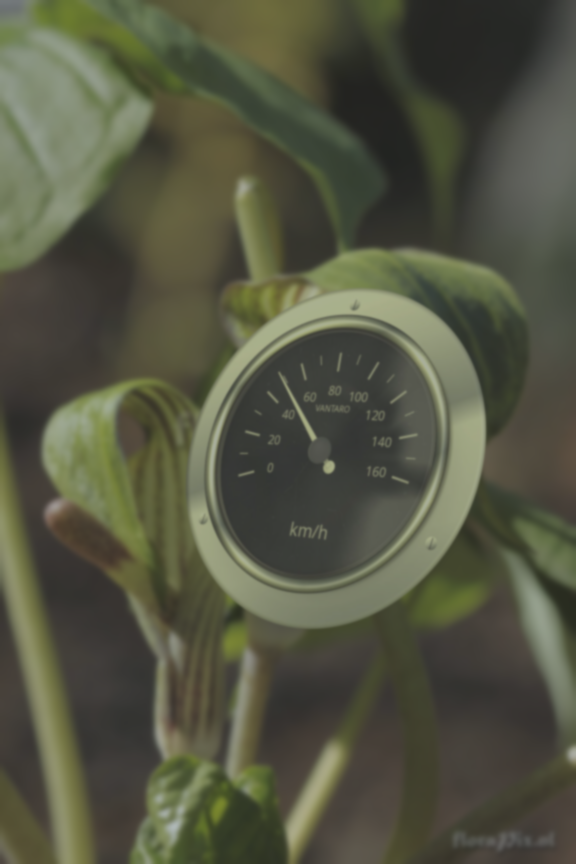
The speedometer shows 50 km/h
